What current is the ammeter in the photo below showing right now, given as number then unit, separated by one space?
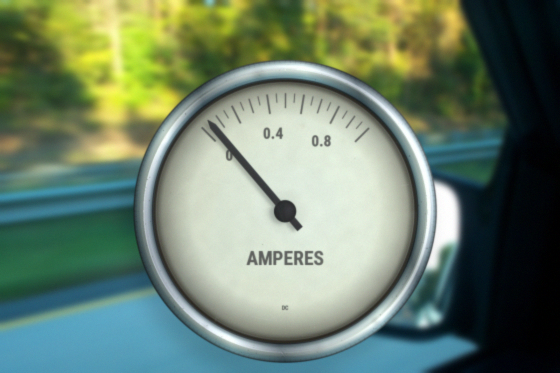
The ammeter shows 0.05 A
